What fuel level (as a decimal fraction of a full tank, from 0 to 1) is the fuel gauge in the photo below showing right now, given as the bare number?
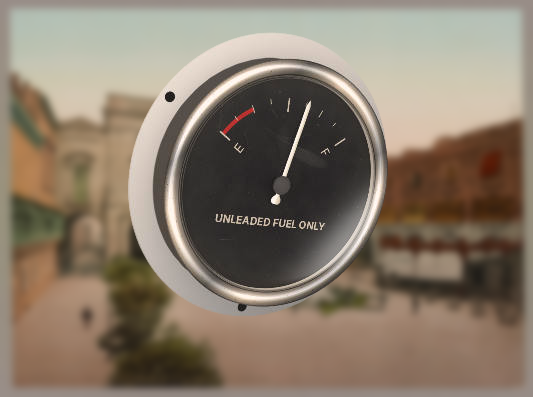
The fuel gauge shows 0.625
